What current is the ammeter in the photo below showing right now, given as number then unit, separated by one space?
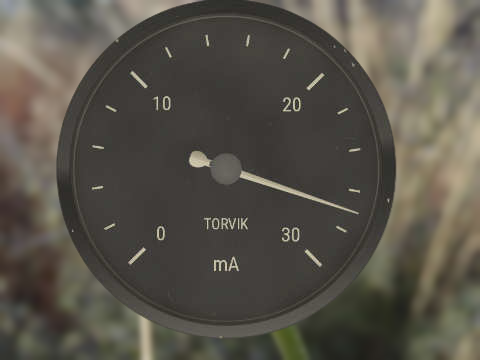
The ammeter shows 27 mA
